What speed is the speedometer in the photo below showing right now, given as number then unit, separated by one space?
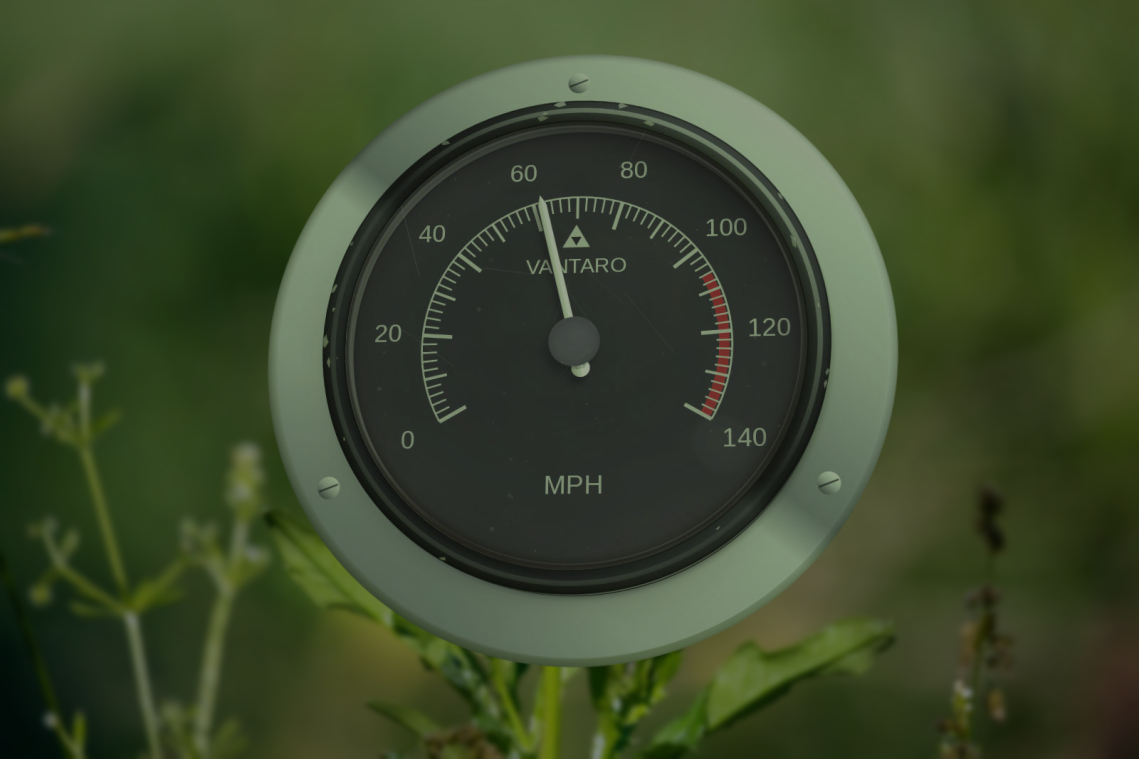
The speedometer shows 62 mph
